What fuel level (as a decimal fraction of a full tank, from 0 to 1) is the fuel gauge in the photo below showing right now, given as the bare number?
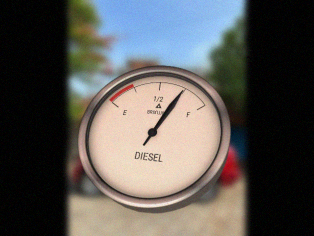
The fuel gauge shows 0.75
